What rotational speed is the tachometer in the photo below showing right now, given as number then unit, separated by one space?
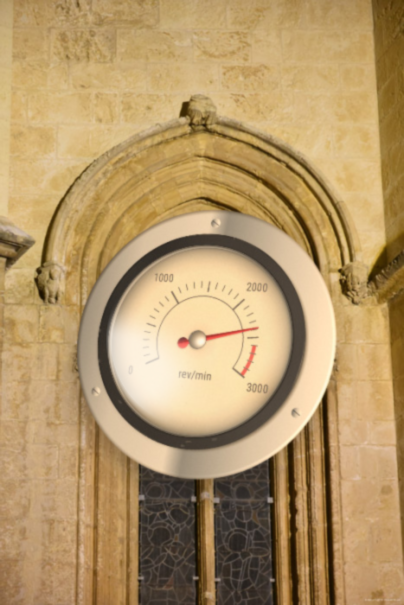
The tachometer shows 2400 rpm
